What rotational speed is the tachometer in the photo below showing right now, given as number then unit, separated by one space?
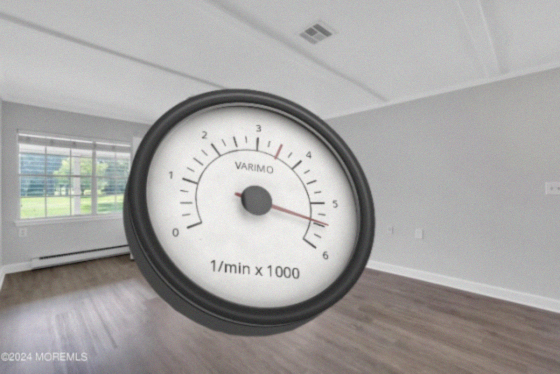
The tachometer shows 5500 rpm
